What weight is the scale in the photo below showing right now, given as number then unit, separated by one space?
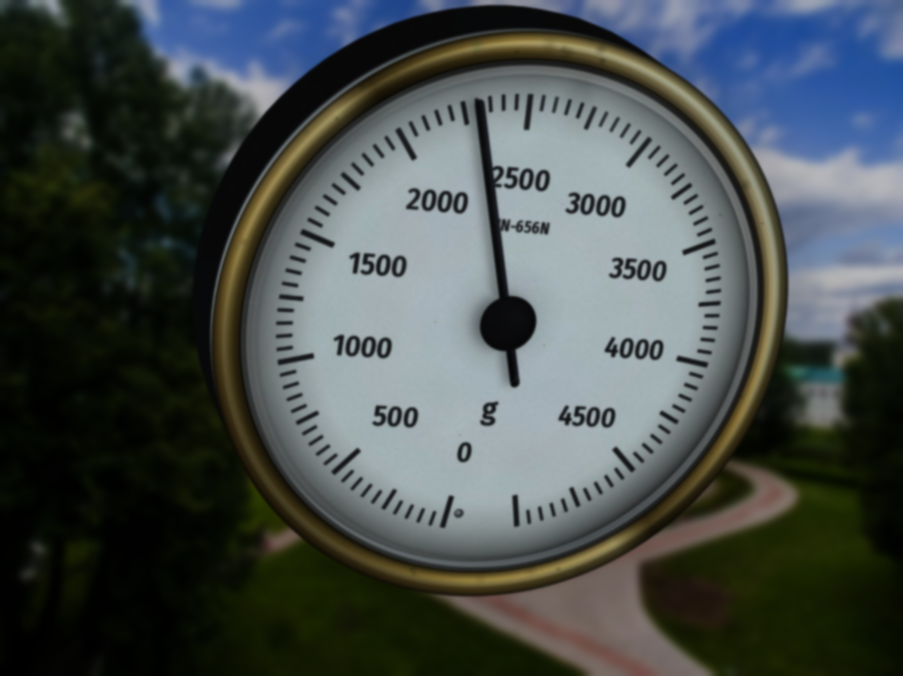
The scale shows 2300 g
